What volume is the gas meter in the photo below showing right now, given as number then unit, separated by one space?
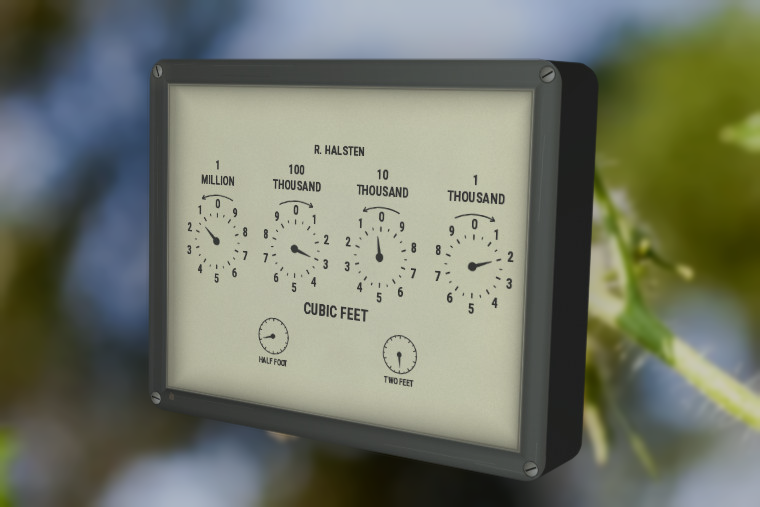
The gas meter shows 130200 ft³
